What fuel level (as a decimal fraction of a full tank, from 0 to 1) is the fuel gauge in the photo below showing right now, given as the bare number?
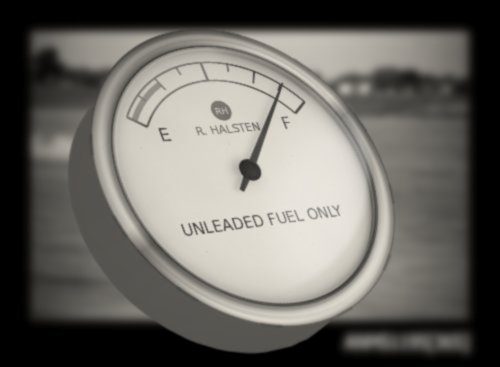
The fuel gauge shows 0.875
